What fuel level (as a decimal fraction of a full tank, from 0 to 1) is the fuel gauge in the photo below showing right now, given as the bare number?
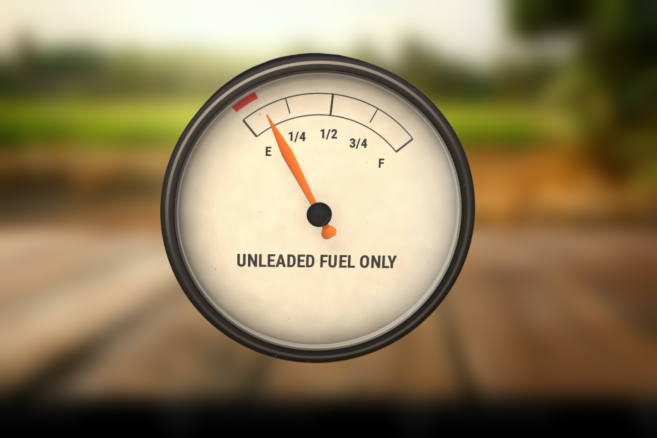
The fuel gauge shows 0.125
